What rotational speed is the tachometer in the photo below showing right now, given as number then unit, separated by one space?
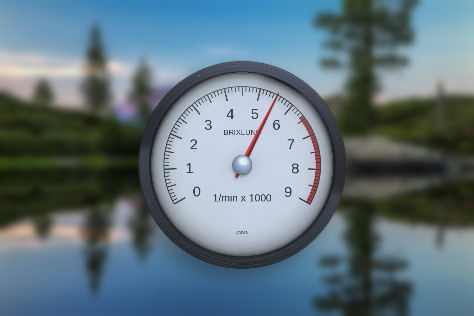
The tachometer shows 5500 rpm
